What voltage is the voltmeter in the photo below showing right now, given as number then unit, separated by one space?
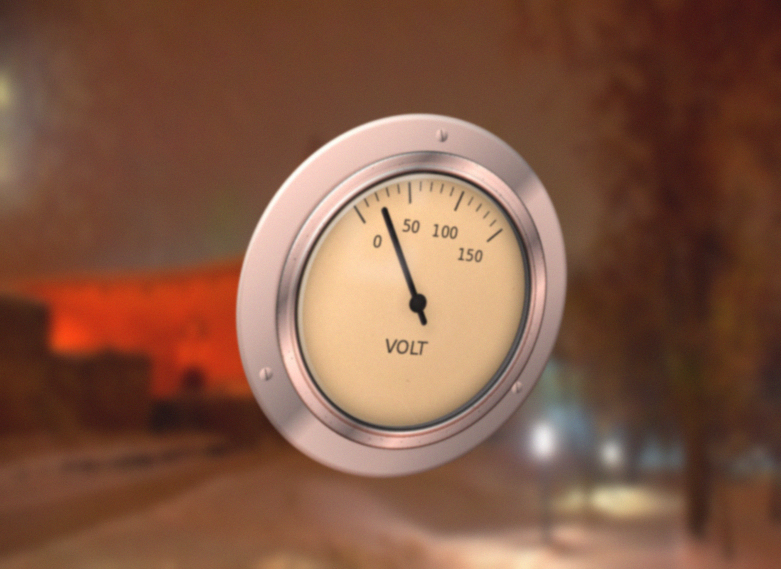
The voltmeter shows 20 V
